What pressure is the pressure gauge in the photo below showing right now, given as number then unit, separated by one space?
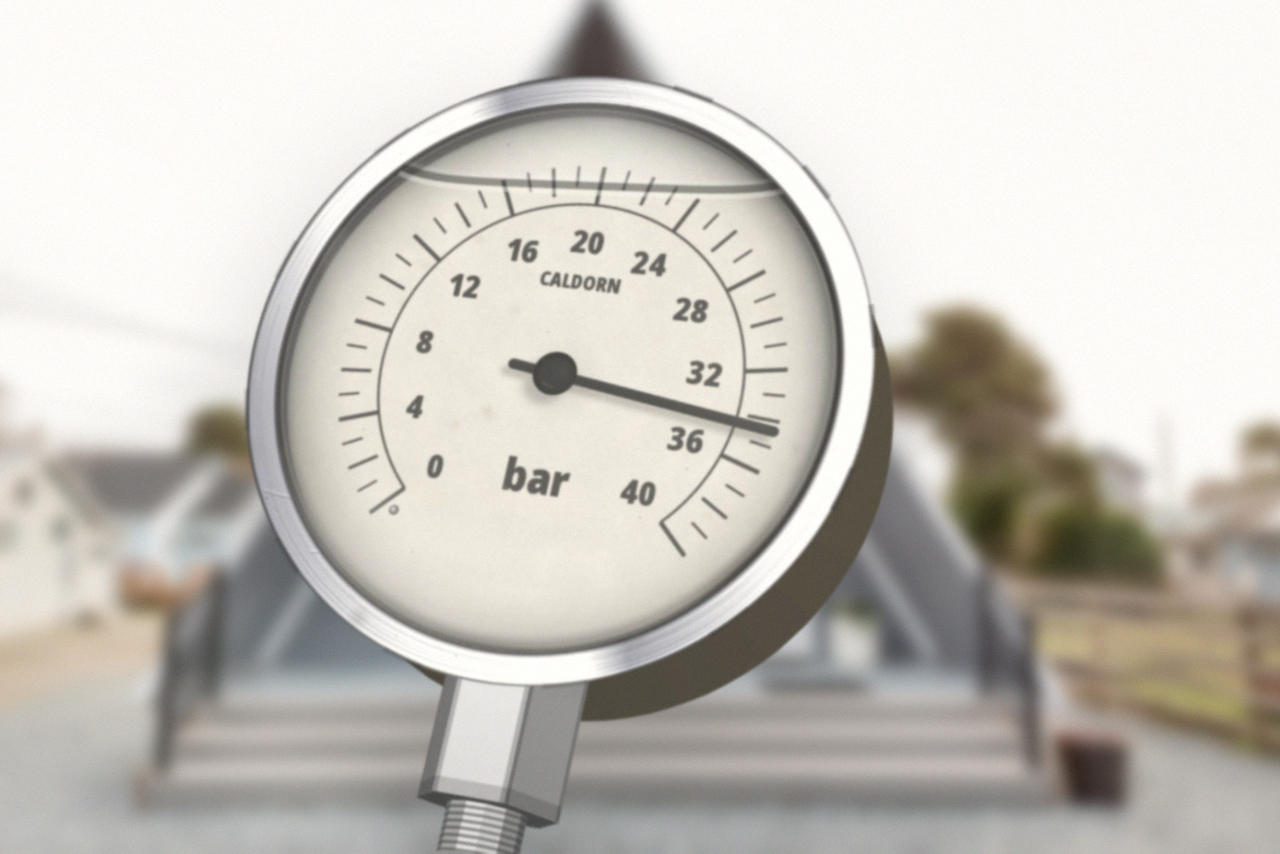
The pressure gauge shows 34.5 bar
